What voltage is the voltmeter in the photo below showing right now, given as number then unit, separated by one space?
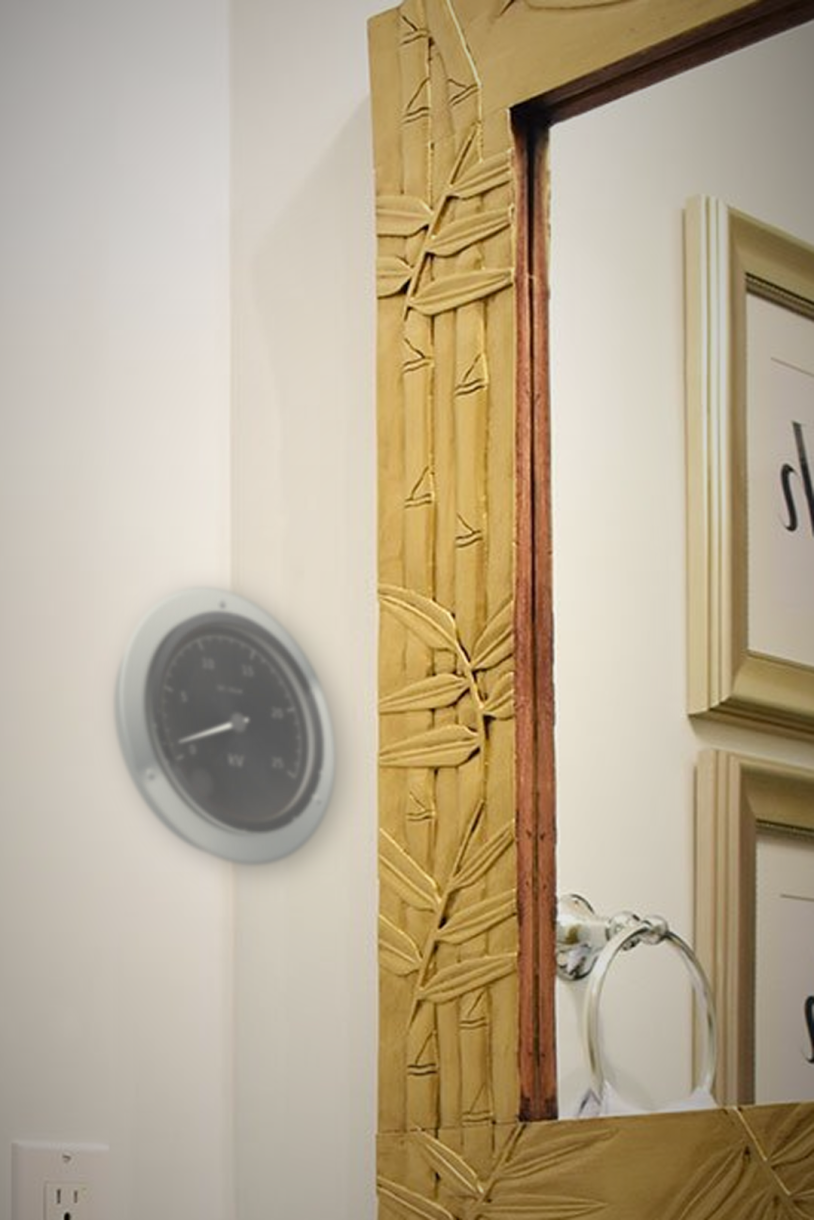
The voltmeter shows 1 kV
